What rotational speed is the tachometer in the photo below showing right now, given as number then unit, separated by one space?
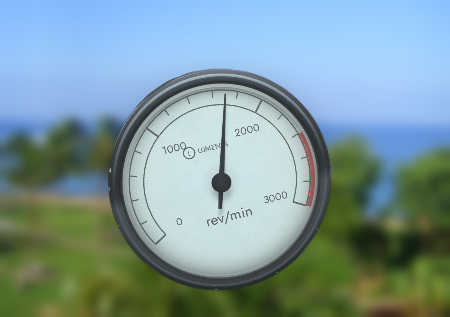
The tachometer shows 1700 rpm
